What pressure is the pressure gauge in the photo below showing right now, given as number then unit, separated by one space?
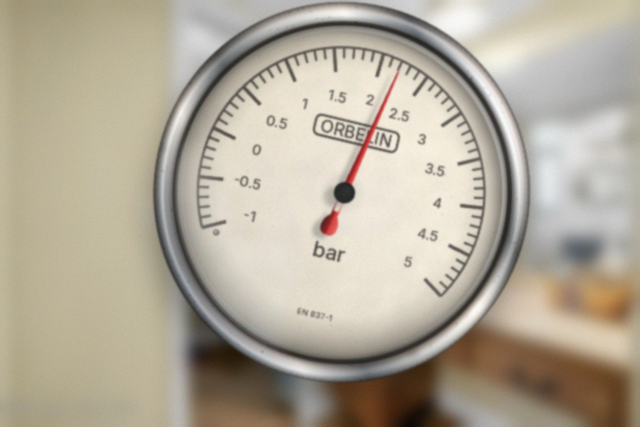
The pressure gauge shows 2.2 bar
